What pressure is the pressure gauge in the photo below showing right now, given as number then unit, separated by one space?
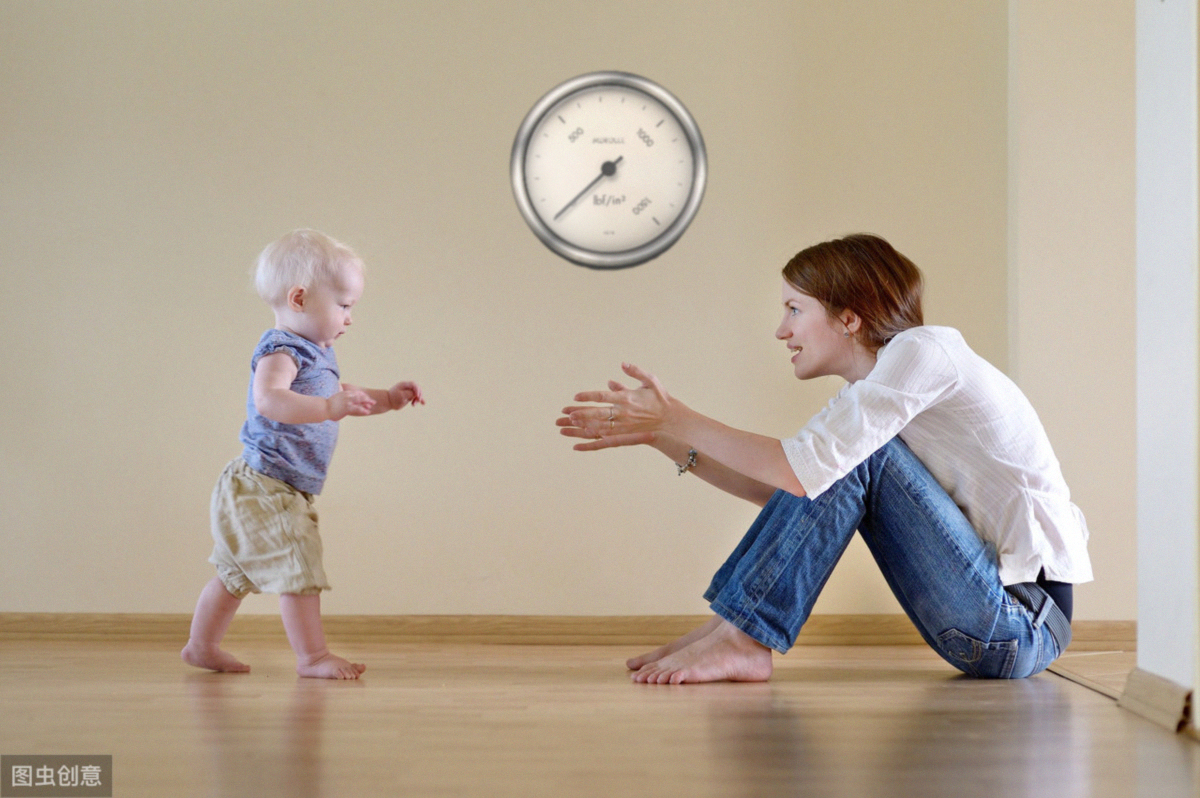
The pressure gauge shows 0 psi
